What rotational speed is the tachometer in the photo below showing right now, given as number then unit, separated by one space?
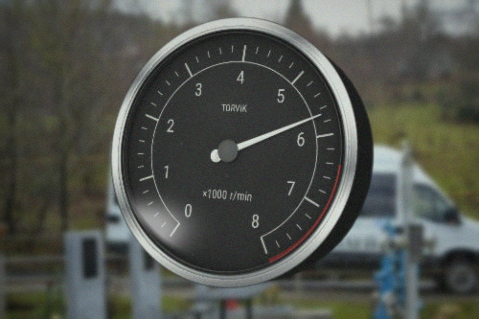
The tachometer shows 5700 rpm
